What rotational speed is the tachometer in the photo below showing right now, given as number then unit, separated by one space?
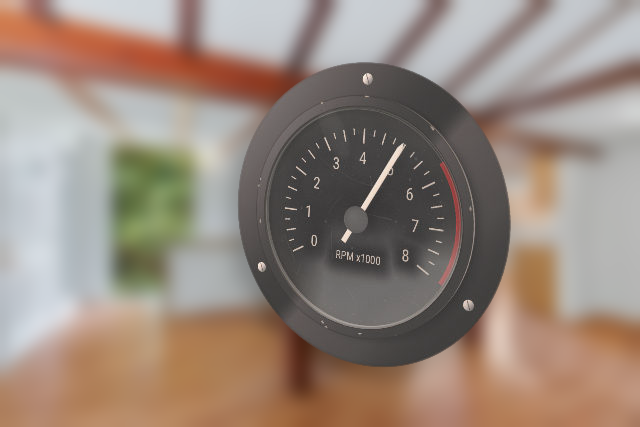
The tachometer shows 5000 rpm
